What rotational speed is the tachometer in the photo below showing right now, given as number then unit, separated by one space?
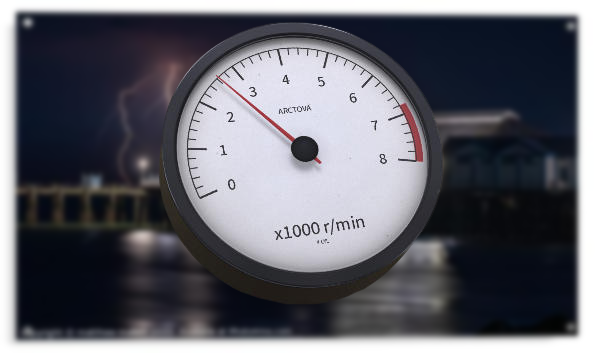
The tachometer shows 2600 rpm
